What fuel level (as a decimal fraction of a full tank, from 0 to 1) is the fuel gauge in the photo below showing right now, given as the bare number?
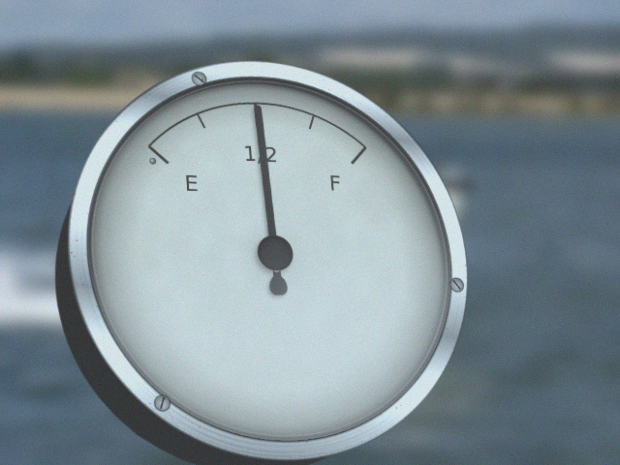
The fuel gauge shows 0.5
